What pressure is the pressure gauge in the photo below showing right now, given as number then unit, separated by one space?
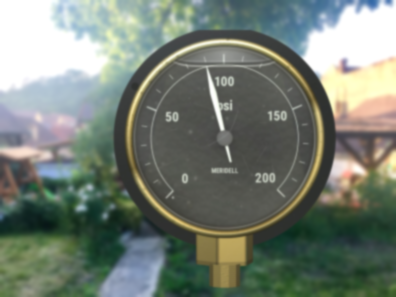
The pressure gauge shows 90 psi
